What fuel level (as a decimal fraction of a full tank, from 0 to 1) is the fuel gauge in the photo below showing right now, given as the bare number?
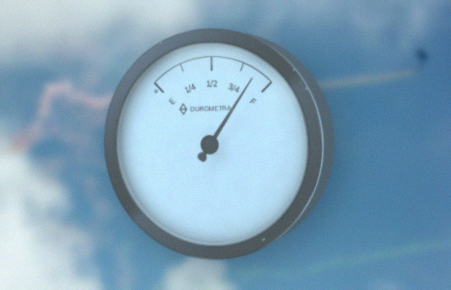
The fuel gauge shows 0.875
